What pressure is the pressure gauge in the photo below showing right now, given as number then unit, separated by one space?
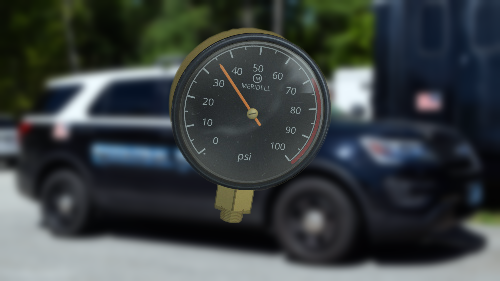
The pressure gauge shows 35 psi
